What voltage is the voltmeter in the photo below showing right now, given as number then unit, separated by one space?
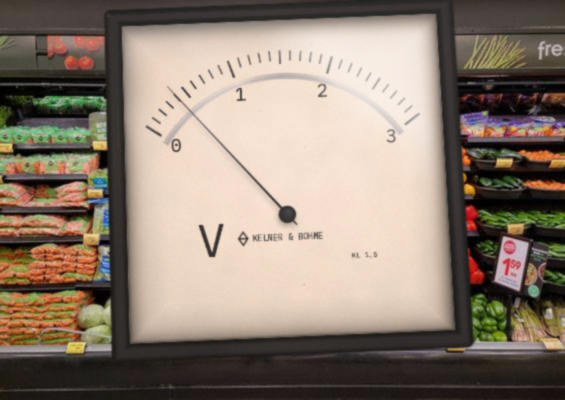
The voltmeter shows 0.4 V
